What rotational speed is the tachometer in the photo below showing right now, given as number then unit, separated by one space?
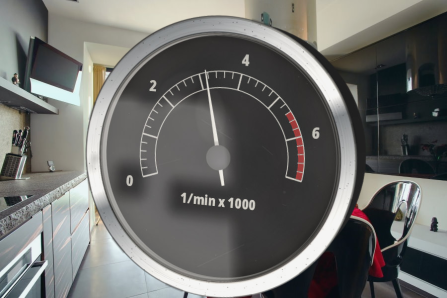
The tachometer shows 3200 rpm
